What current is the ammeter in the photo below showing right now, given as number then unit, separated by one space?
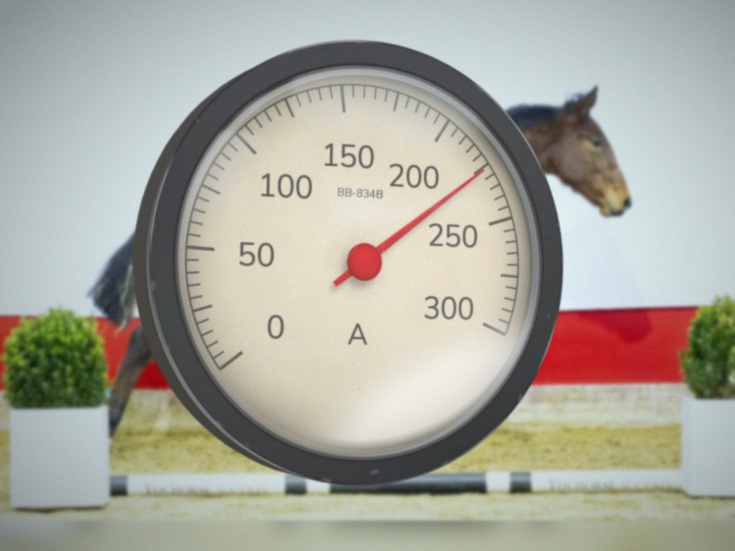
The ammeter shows 225 A
